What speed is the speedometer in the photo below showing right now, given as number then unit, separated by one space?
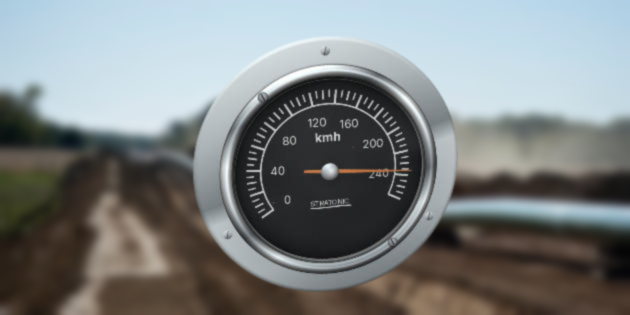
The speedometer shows 235 km/h
